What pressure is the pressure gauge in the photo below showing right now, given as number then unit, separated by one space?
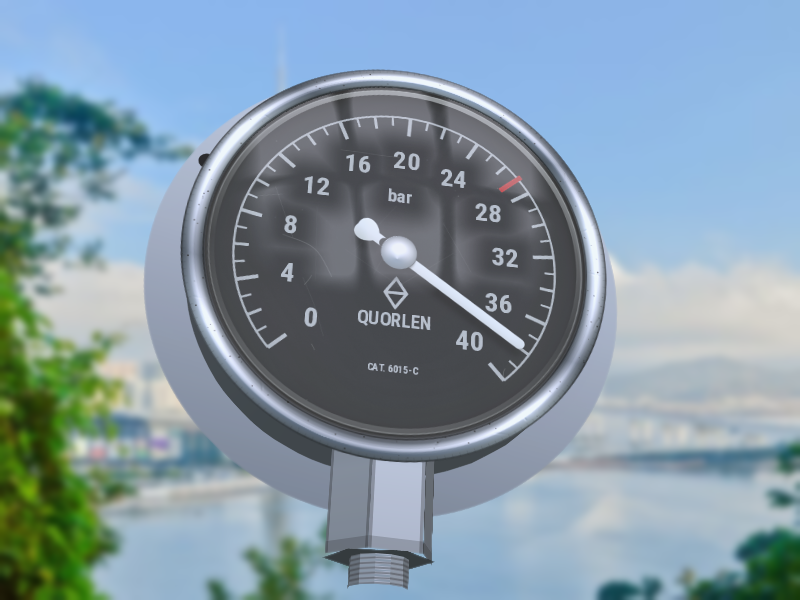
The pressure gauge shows 38 bar
